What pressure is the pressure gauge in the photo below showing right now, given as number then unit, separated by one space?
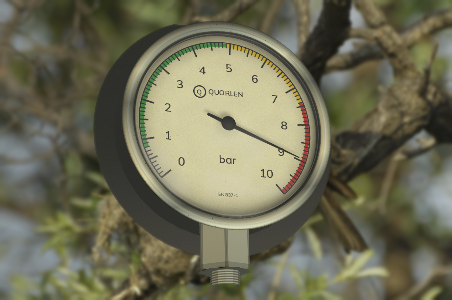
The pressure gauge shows 9 bar
